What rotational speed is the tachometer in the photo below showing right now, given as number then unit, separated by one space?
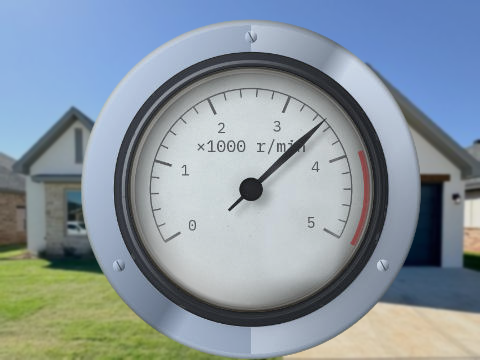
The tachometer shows 3500 rpm
